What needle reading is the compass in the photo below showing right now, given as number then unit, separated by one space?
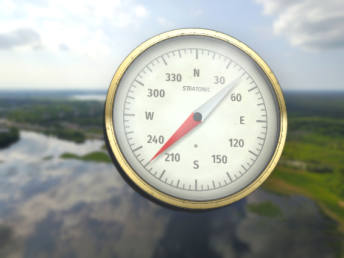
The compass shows 225 °
